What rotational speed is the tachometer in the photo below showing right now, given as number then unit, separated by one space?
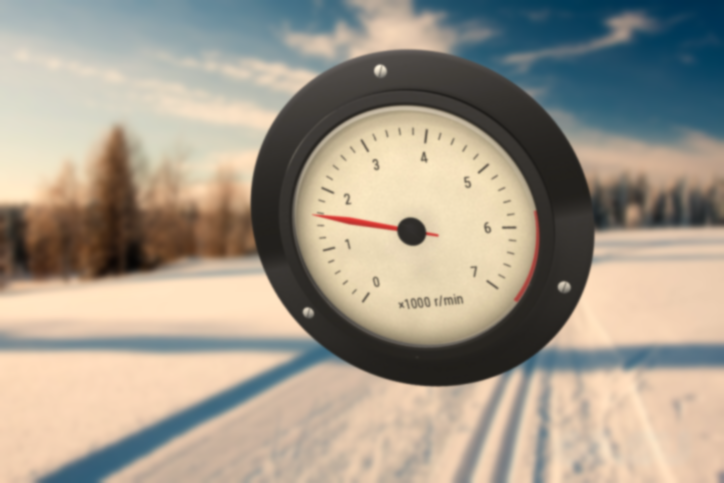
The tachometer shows 1600 rpm
